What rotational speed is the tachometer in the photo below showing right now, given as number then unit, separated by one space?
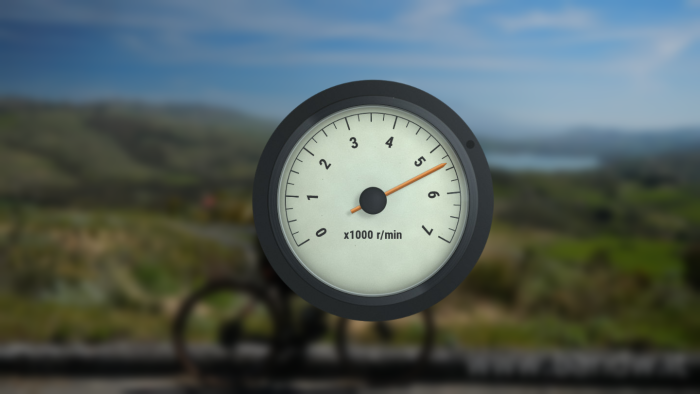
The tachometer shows 5375 rpm
